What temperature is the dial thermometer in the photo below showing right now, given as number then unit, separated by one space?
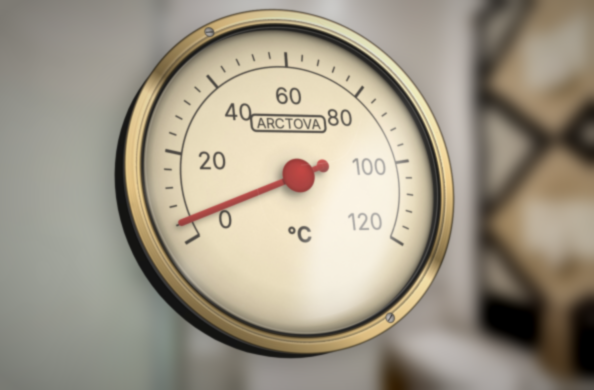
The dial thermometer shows 4 °C
